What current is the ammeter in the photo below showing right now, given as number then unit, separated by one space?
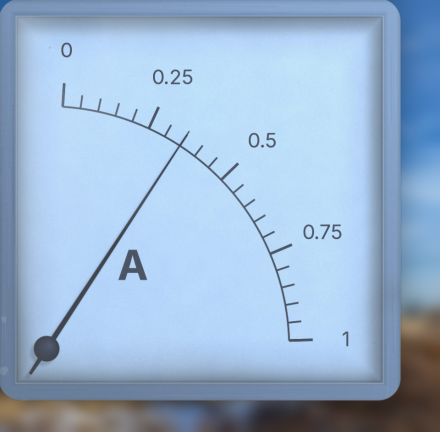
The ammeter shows 0.35 A
